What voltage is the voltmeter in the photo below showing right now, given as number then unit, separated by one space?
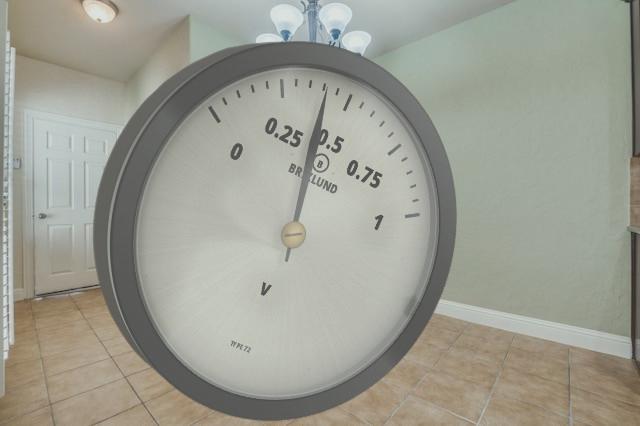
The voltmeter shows 0.4 V
